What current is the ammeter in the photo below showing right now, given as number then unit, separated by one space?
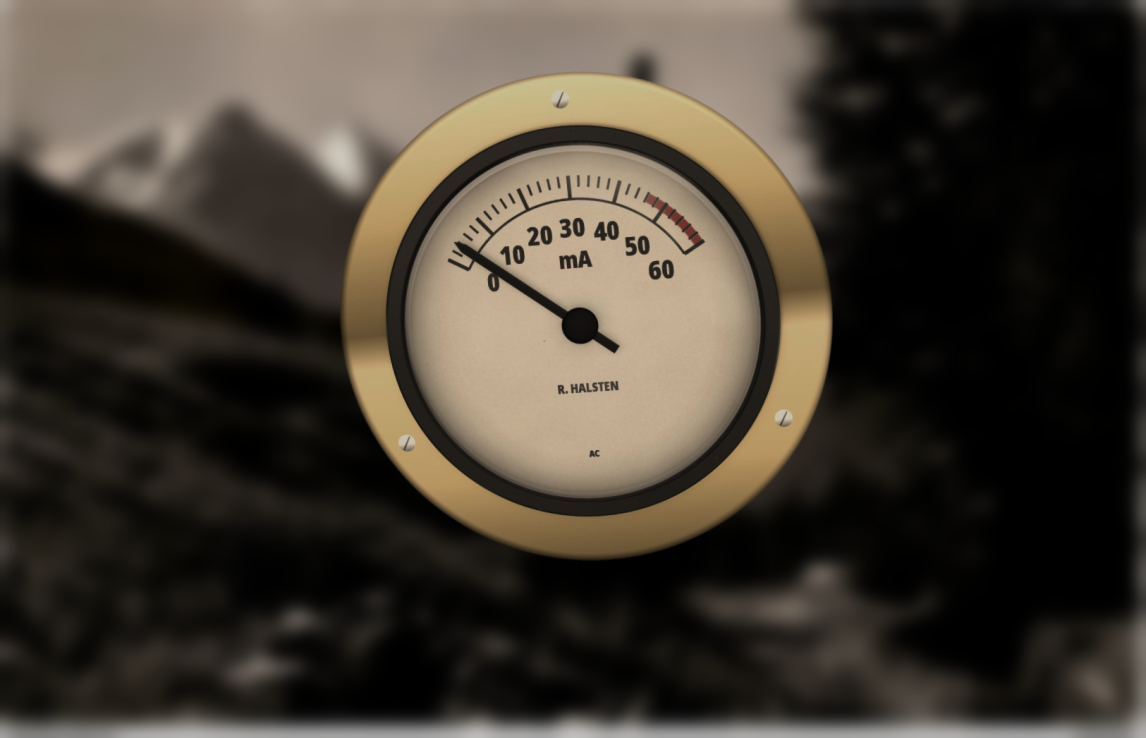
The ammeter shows 4 mA
